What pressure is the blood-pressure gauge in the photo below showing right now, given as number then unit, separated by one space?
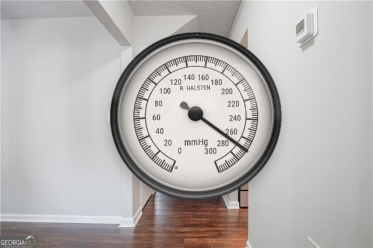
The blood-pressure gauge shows 270 mmHg
